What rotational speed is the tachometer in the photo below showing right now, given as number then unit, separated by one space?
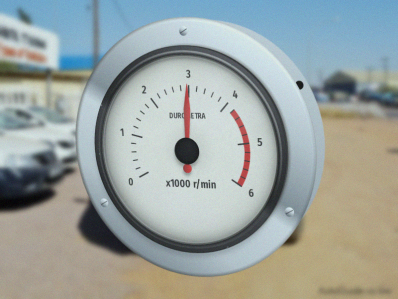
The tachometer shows 3000 rpm
